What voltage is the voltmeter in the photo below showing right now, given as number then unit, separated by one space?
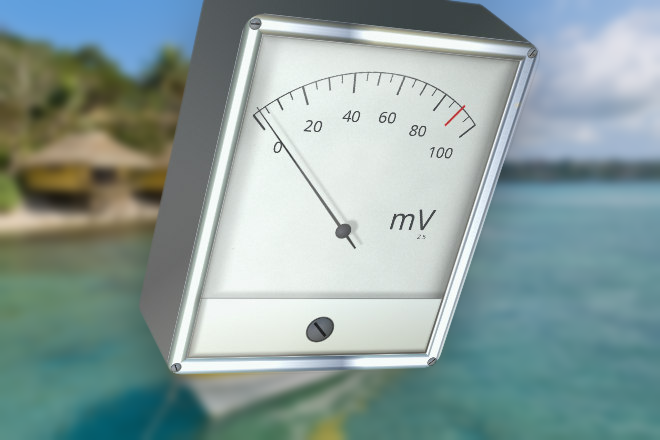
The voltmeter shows 2.5 mV
